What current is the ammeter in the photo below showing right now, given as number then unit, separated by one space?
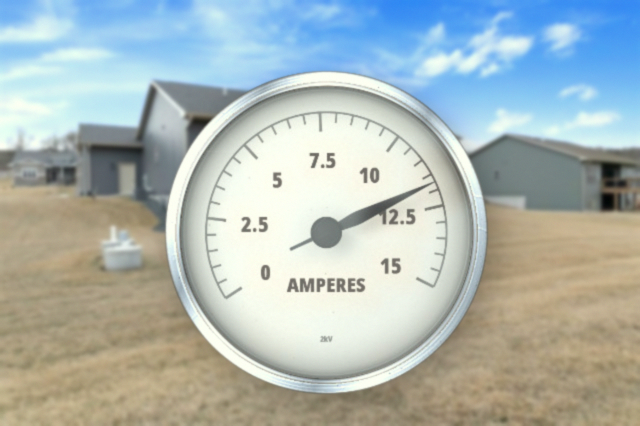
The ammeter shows 11.75 A
